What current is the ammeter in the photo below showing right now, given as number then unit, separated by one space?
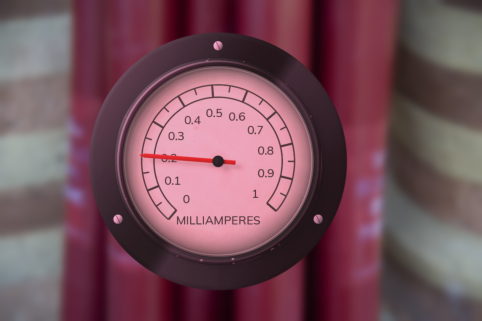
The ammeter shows 0.2 mA
